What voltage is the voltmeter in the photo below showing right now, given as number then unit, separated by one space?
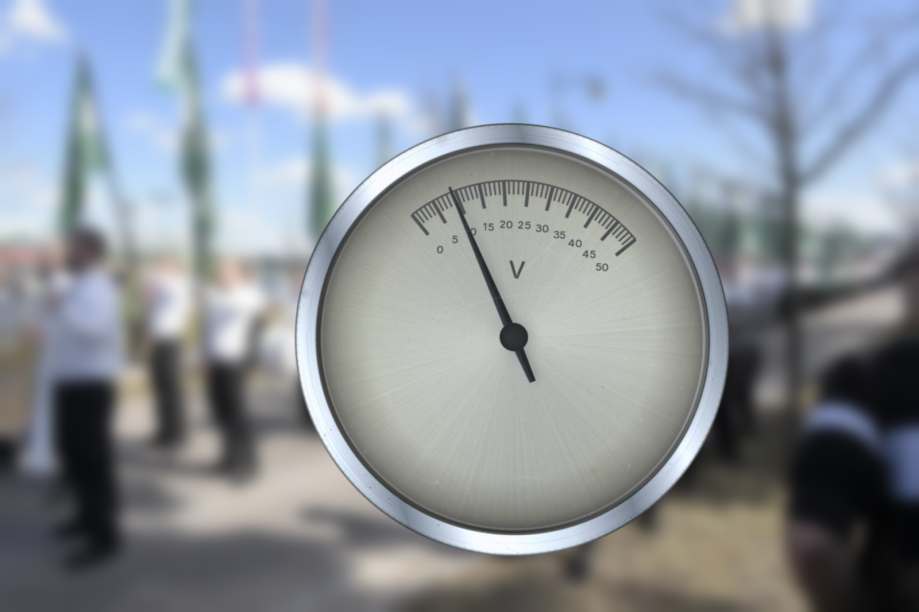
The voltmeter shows 9 V
